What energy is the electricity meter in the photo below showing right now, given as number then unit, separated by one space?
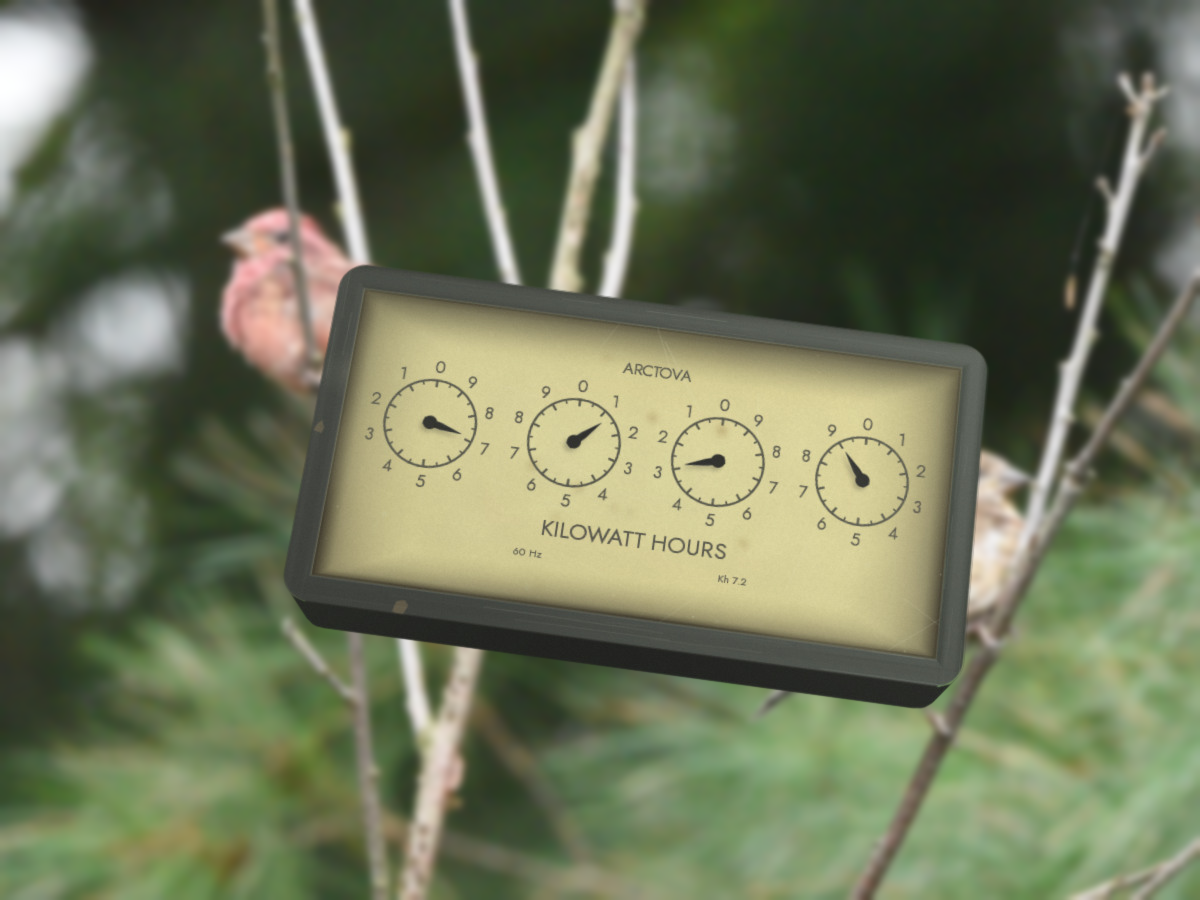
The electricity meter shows 7129 kWh
